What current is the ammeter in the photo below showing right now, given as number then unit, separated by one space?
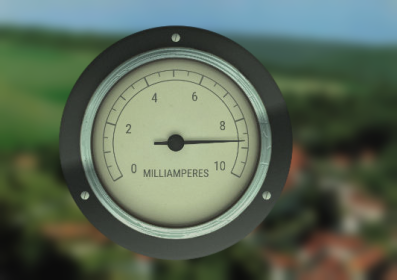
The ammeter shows 8.75 mA
